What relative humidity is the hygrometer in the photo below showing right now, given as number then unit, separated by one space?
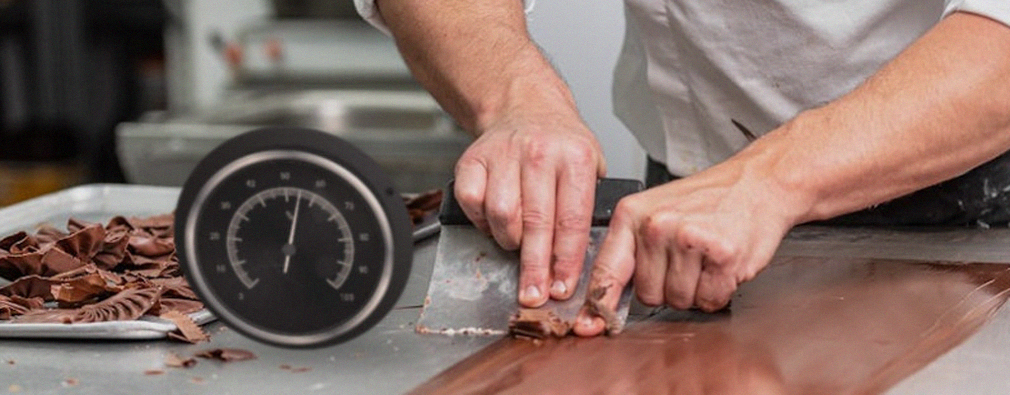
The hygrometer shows 55 %
